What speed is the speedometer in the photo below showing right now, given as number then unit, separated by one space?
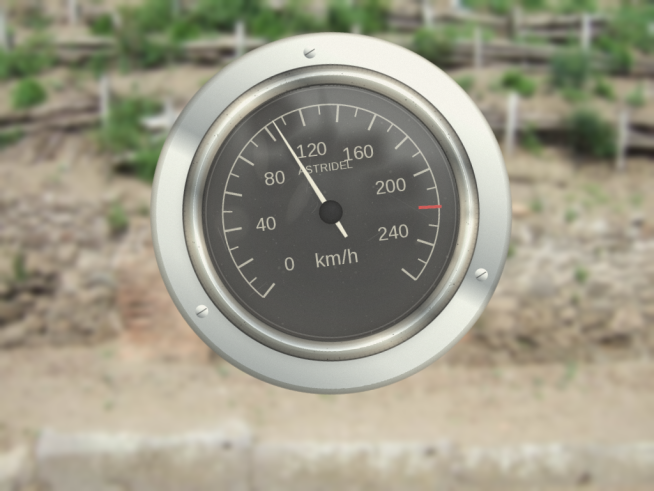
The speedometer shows 105 km/h
